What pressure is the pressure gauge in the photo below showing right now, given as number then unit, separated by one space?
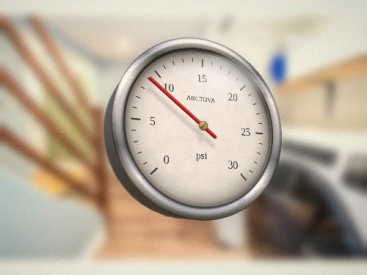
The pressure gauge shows 9 psi
